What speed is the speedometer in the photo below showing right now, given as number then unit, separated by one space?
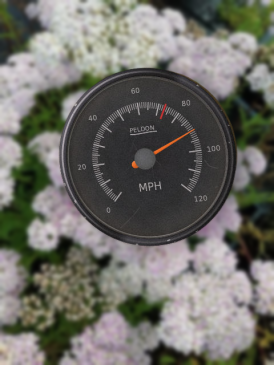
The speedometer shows 90 mph
